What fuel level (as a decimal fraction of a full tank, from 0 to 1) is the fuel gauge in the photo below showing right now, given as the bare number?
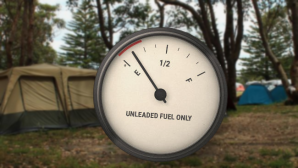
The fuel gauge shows 0.125
